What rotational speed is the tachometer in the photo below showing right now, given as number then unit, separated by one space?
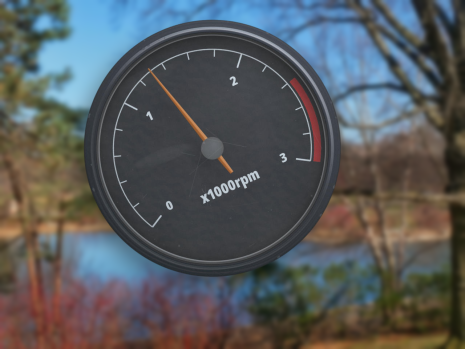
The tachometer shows 1300 rpm
